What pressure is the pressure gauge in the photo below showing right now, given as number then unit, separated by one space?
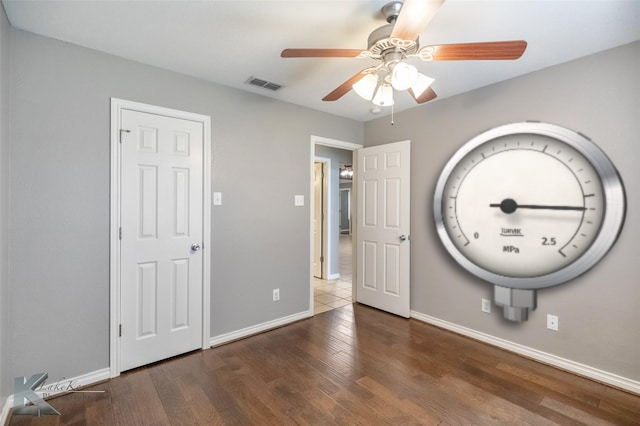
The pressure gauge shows 2.1 MPa
